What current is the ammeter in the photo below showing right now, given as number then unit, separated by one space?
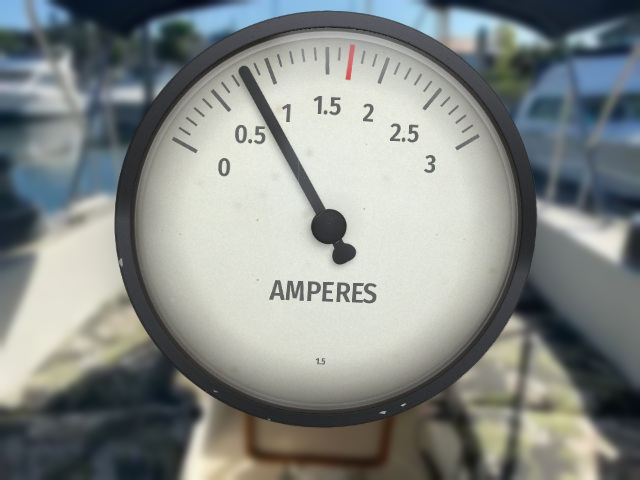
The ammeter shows 0.8 A
